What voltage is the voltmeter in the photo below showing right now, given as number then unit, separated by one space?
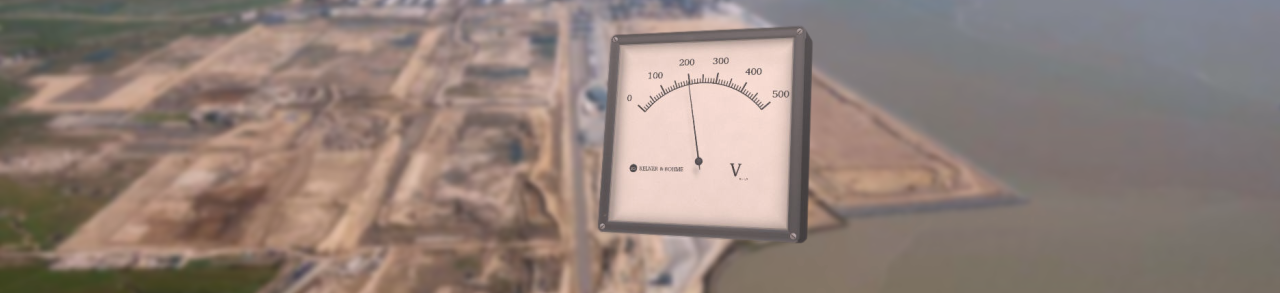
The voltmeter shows 200 V
